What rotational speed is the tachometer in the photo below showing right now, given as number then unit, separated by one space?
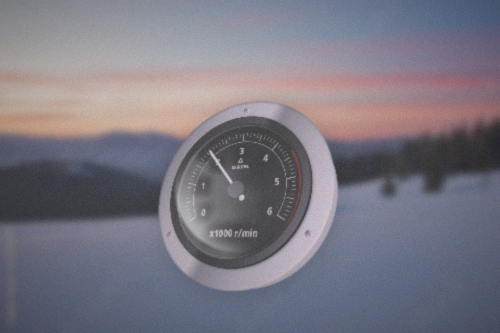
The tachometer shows 2000 rpm
